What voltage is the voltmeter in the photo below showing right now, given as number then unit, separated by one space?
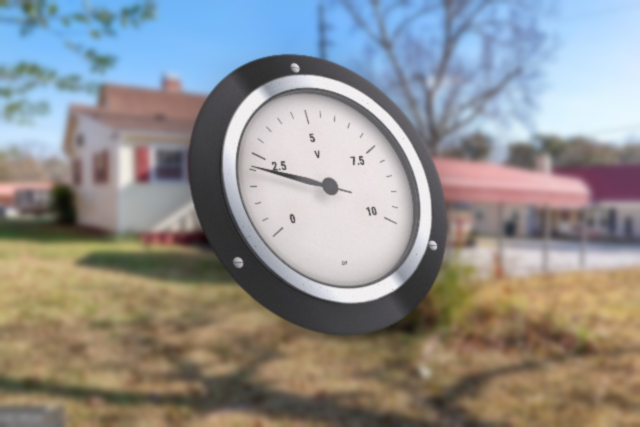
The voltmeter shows 2 V
